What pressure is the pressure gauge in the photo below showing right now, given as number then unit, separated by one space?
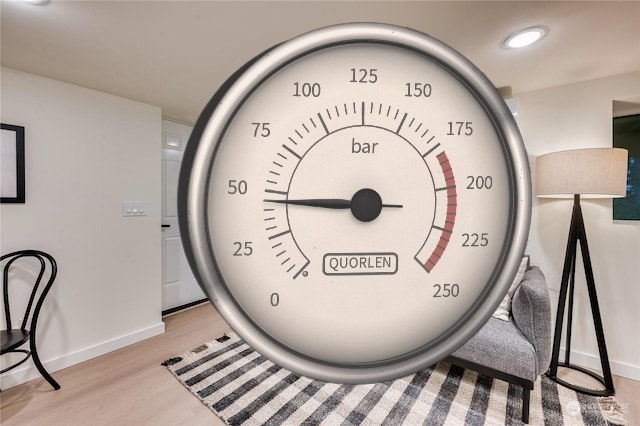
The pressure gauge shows 45 bar
